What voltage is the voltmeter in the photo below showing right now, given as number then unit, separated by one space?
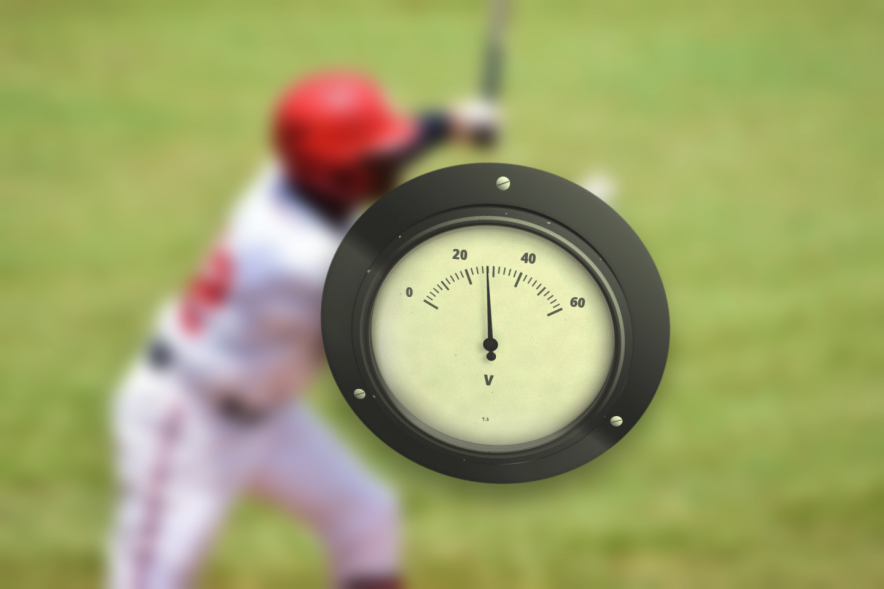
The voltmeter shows 28 V
